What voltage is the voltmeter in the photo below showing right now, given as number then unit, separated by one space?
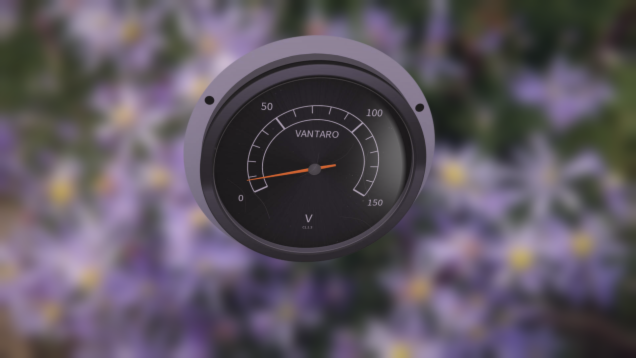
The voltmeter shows 10 V
